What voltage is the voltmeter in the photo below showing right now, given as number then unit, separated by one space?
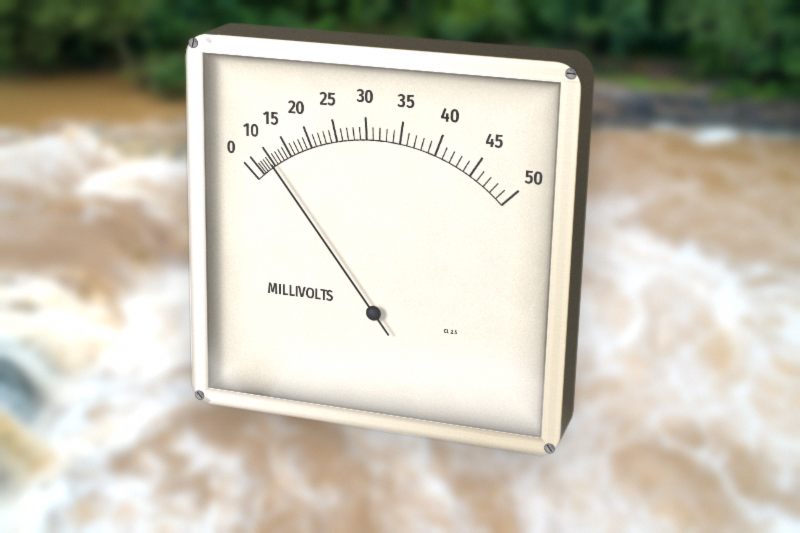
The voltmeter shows 10 mV
